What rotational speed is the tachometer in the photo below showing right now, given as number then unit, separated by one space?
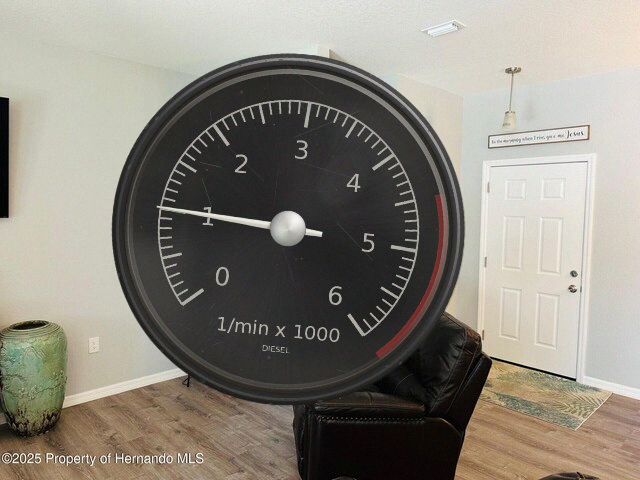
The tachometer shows 1000 rpm
